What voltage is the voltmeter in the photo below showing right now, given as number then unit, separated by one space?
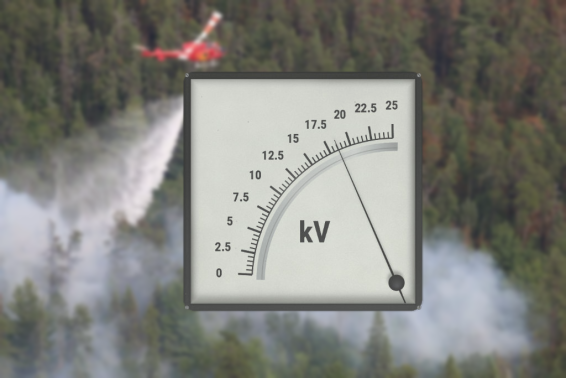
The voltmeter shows 18.5 kV
